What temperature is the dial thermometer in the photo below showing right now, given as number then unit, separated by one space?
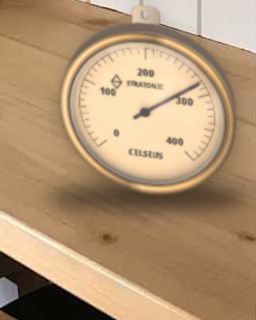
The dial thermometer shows 280 °C
